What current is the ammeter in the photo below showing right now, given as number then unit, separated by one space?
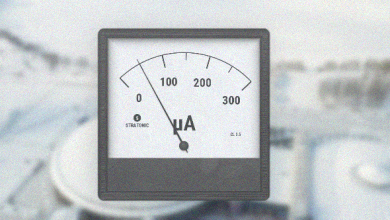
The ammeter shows 50 µA
